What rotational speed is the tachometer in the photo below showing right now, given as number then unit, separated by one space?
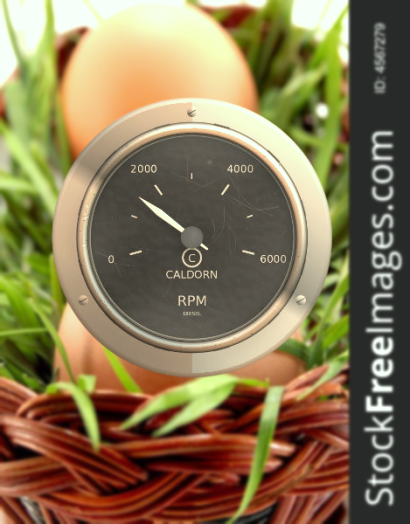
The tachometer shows 1500 rpm
